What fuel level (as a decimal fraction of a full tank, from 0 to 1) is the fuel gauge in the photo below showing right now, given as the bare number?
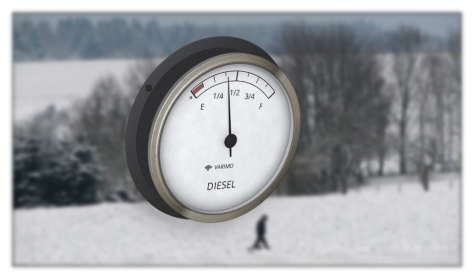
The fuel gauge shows 0.375
